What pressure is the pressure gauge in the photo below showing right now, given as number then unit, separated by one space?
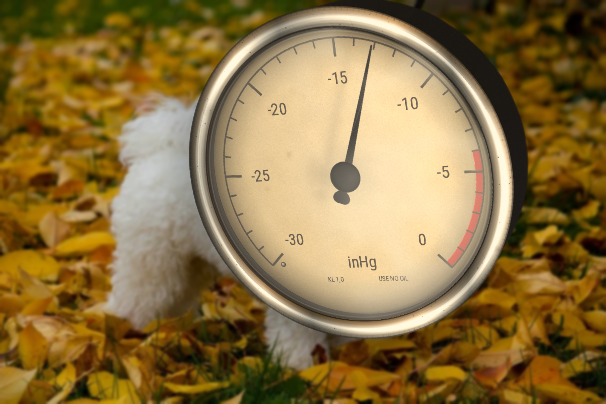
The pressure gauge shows -13 inHg
